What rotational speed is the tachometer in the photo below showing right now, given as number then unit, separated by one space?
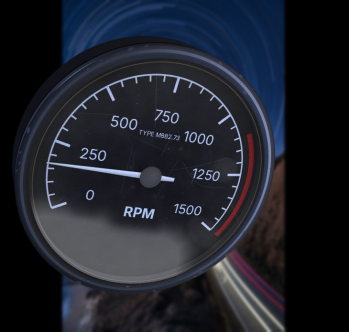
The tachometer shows 175 rpm
